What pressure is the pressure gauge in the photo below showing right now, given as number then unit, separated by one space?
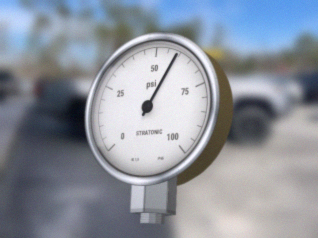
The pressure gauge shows 60 psi
